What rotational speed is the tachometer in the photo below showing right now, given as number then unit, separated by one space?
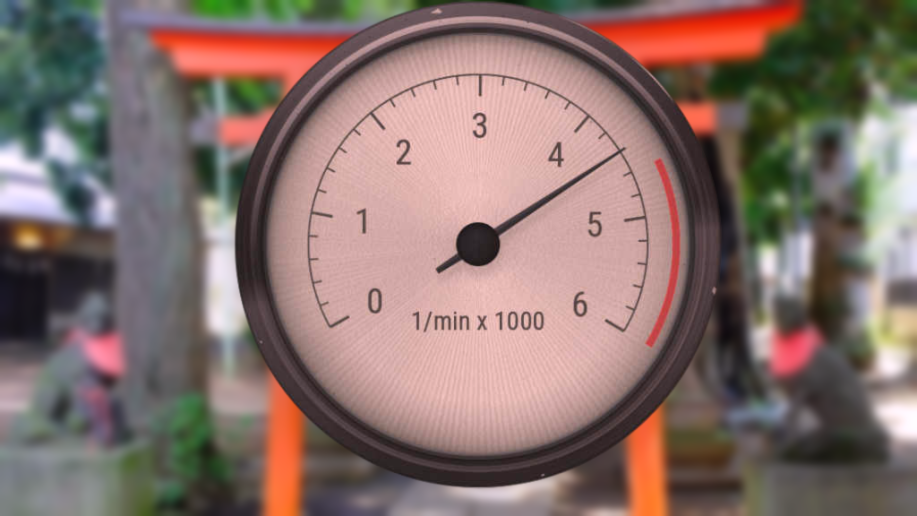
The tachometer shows 4400 rpm
